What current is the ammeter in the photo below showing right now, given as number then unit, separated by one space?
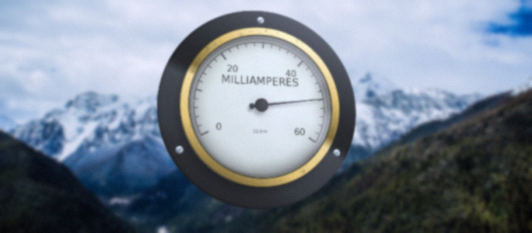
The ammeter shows 50 mA
